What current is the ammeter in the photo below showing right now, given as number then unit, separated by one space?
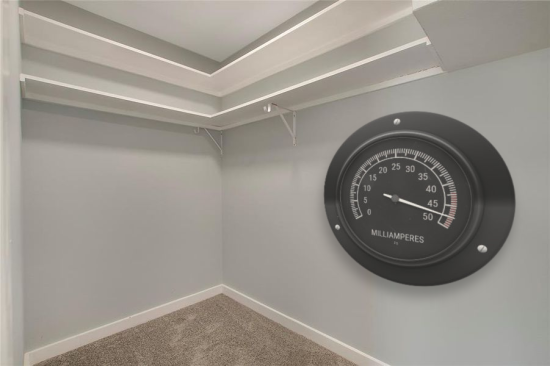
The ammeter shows 47.5 mA
